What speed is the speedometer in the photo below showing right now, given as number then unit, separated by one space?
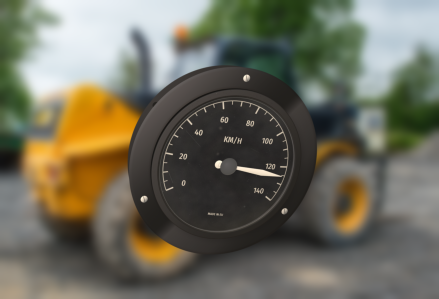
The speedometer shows 125 km/h
